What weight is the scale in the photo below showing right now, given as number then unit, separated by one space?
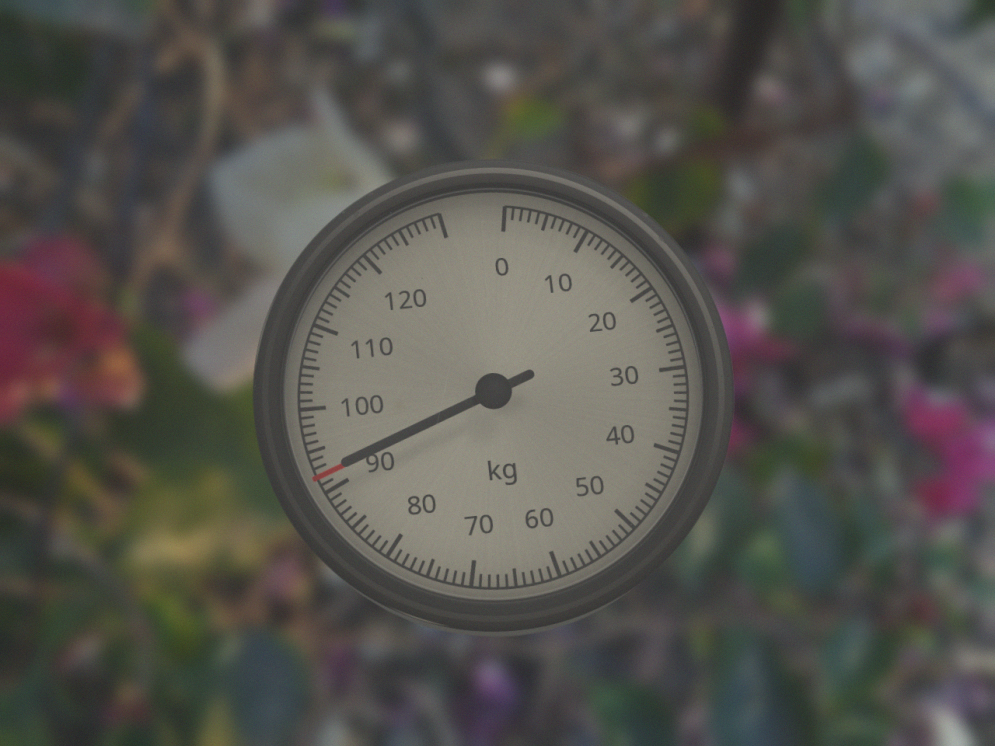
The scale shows 92 kg
